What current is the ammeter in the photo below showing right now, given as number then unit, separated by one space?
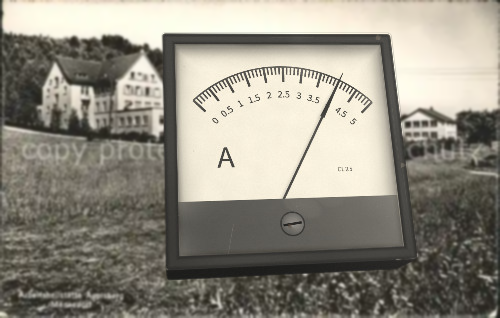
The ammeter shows 4 A
